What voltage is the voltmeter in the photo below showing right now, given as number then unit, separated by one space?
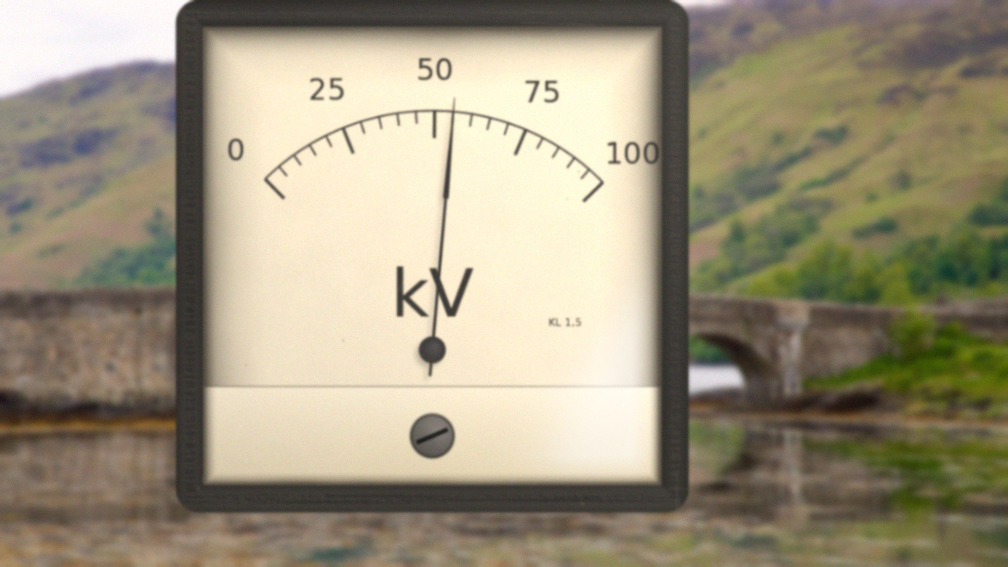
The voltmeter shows 55 kV
